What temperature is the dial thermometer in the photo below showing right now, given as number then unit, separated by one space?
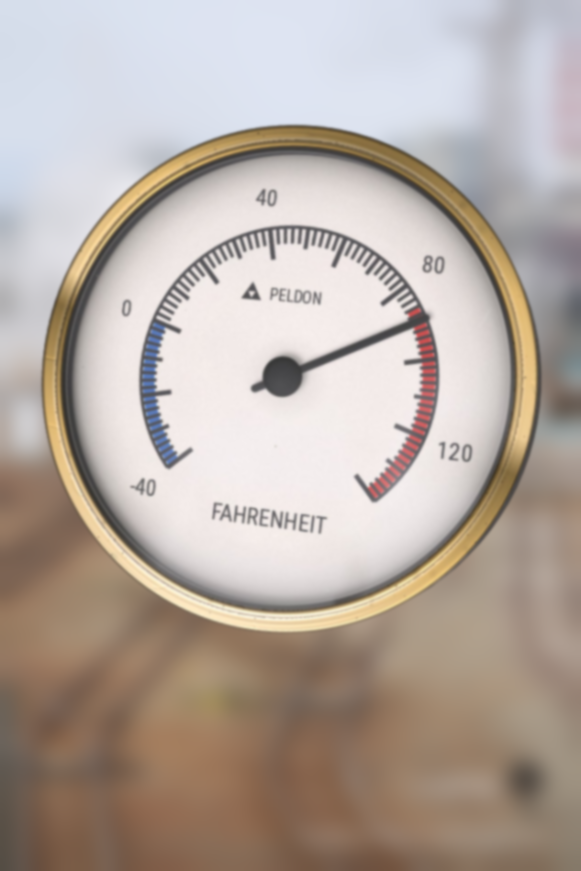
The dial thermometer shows 90 °F
